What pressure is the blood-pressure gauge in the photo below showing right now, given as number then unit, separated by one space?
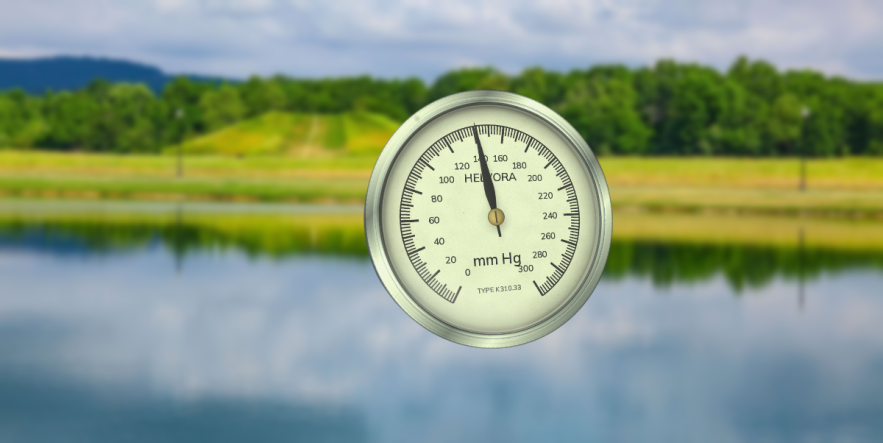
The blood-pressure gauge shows 140 mmHg
